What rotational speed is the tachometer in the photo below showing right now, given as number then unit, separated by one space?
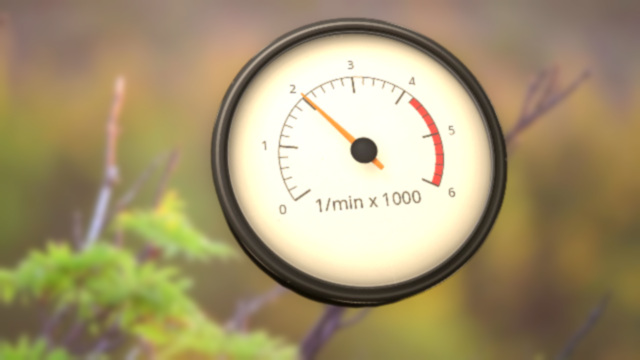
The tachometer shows 2000 rpm
